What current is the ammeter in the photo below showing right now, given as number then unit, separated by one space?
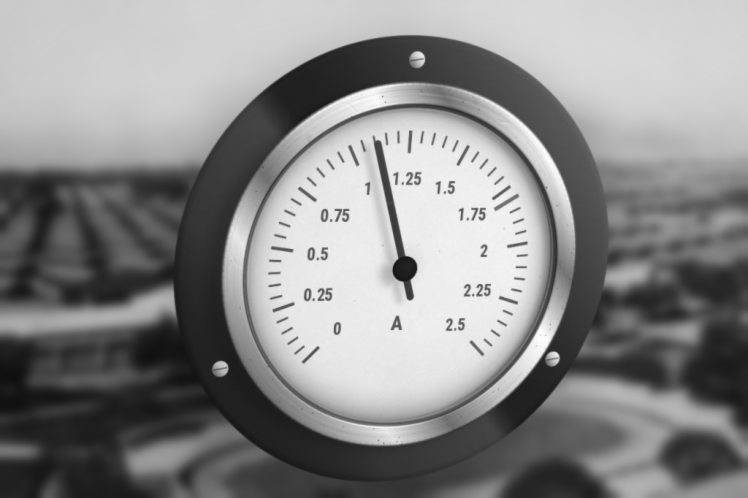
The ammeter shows 1.1 A
